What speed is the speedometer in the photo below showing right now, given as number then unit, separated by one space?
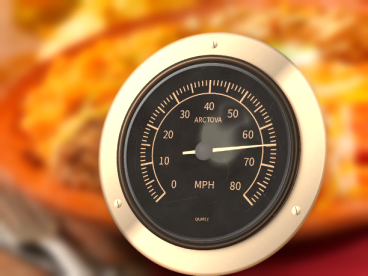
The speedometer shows 65 mph
